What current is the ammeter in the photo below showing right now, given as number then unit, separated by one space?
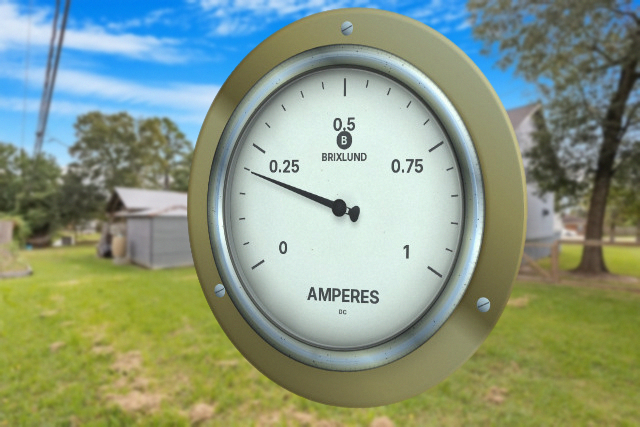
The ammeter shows 0.2 A
